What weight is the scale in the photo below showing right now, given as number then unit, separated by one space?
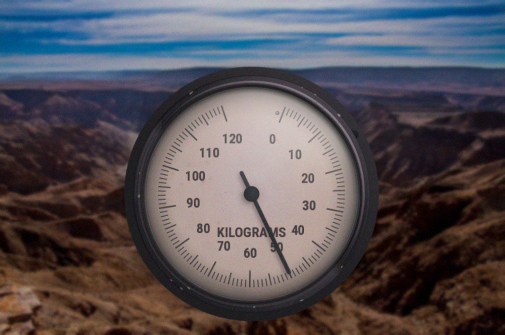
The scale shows 50 kg
